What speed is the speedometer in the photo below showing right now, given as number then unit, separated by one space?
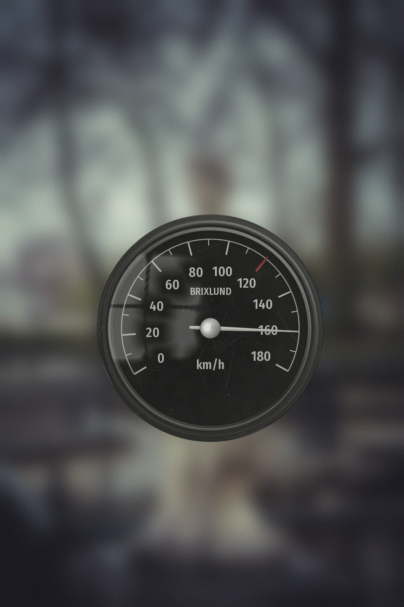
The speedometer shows 160 km/h
